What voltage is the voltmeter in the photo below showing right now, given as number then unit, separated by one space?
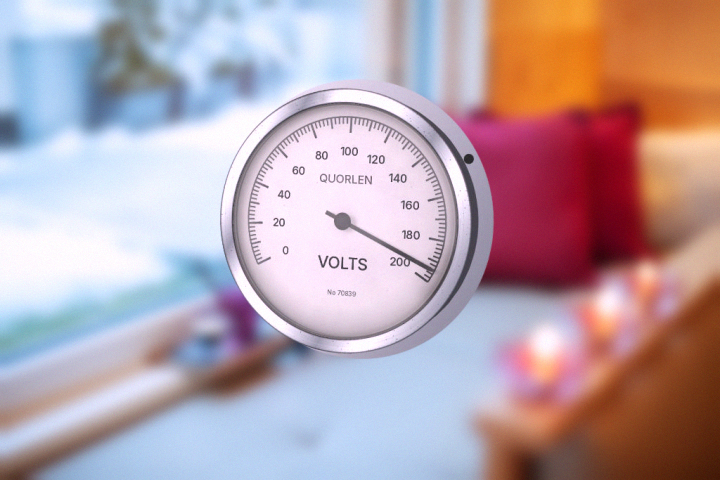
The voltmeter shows 194 V
